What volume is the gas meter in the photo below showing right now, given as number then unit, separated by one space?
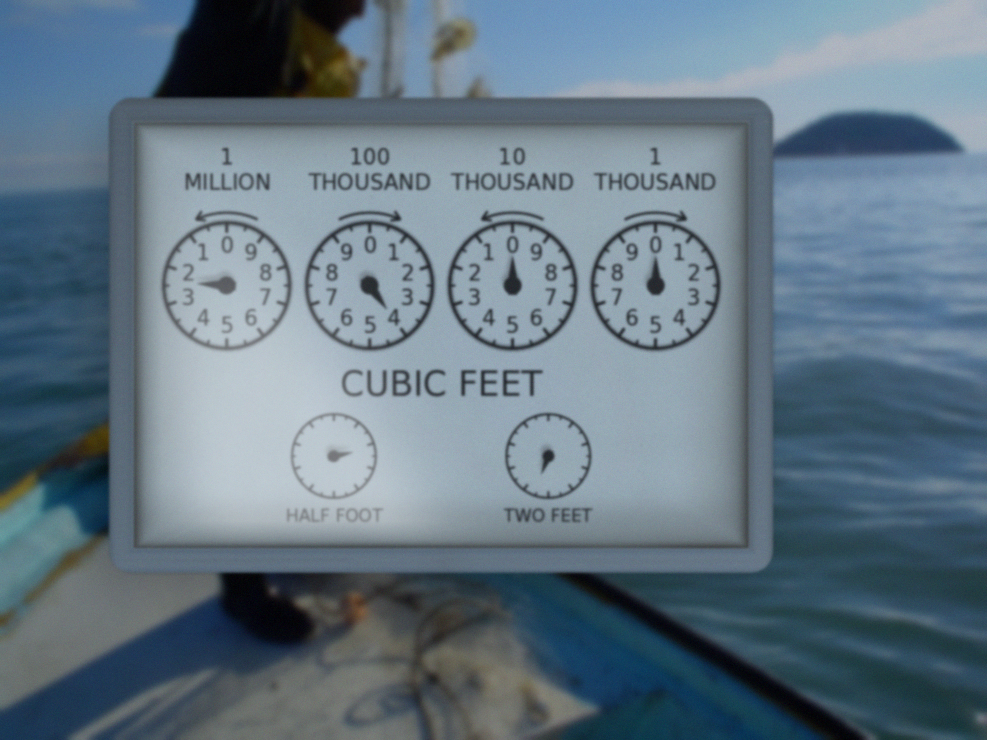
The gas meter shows 240000 ft³
